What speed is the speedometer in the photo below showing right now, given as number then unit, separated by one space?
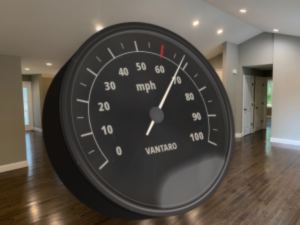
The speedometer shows 67.5 mph
